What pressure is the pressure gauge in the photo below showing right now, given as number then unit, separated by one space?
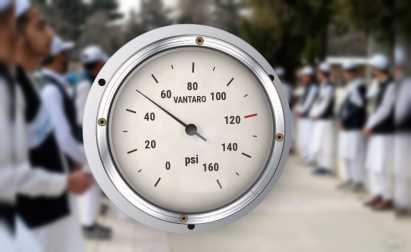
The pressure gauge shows 50 psi
